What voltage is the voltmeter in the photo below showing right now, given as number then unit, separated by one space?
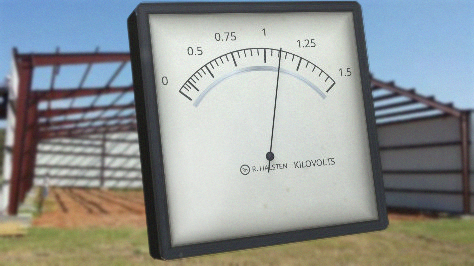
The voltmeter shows 1.1 kV
